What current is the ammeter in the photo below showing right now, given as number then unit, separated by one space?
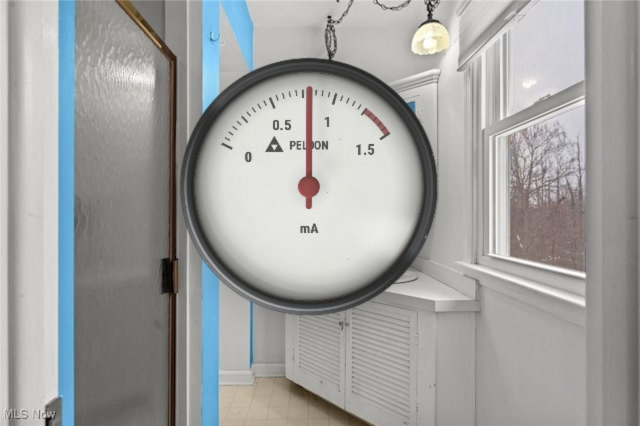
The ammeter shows 0.8 mA
